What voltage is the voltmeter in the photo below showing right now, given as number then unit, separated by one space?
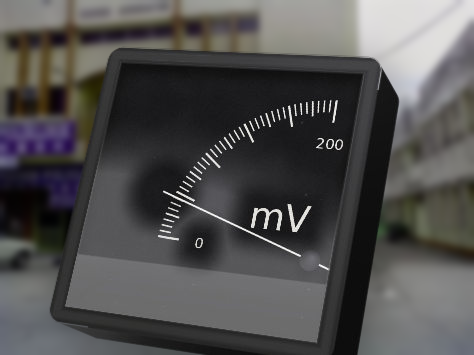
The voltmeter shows 35 mV
